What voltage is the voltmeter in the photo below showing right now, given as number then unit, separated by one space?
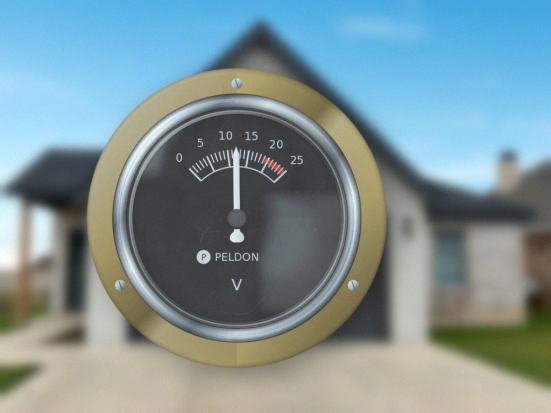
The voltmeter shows 12 V
